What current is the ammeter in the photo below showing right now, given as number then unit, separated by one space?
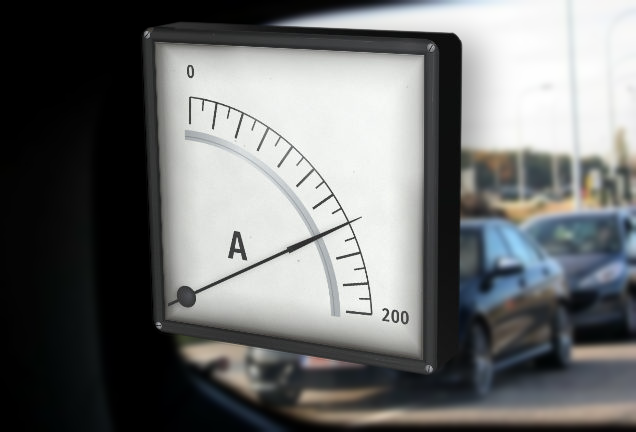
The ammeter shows 140 A
